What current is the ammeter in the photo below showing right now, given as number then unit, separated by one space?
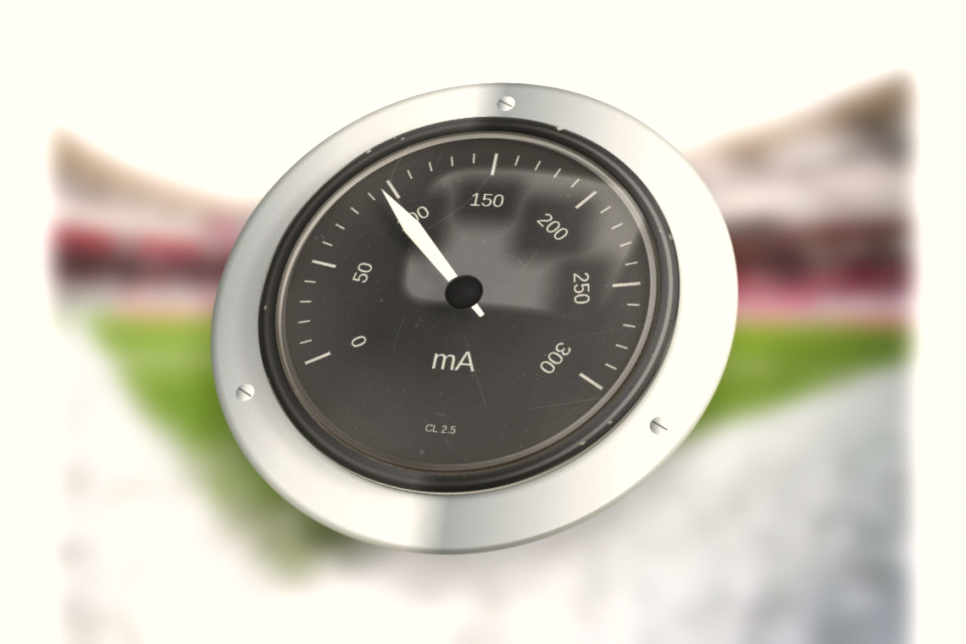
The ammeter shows 95 mA
